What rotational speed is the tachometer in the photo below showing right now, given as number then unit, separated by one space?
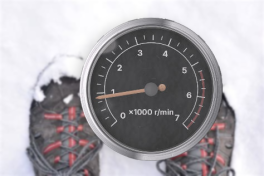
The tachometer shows 875 rpm
